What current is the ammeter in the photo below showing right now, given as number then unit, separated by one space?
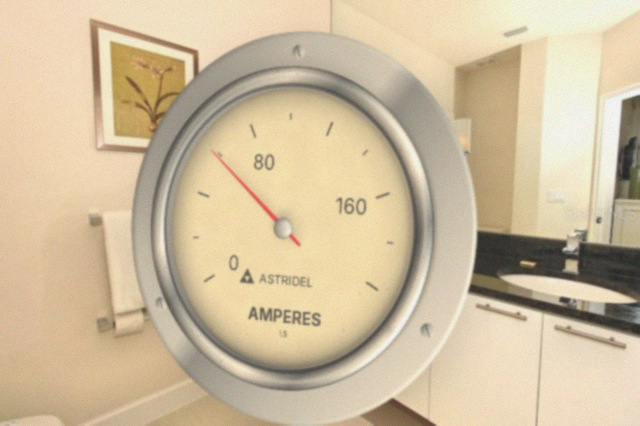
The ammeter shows 60 A
